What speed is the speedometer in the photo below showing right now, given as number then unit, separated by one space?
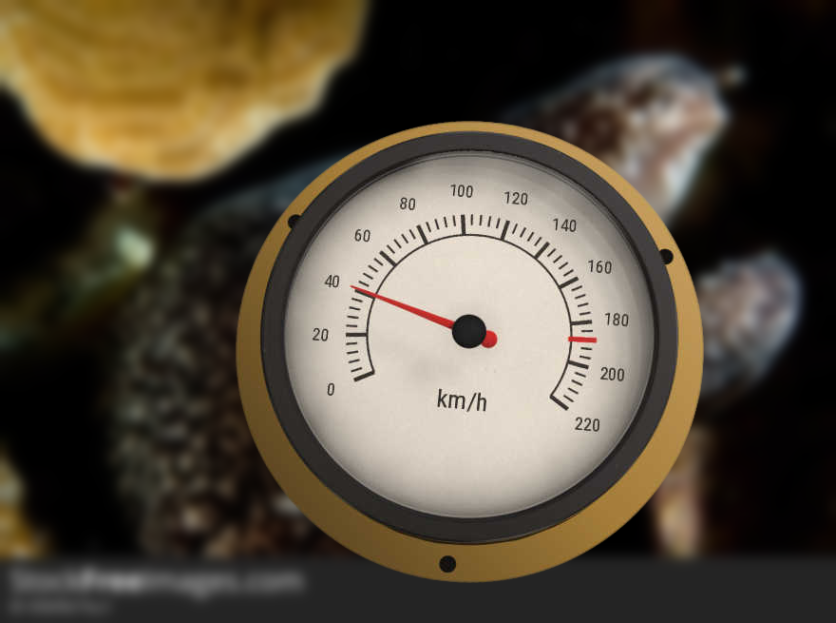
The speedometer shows 40 km/h
